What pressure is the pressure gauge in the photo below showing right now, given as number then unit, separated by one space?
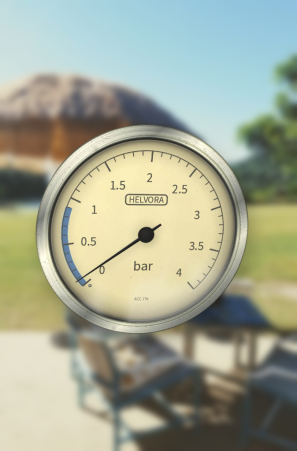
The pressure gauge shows 0.1 bar
